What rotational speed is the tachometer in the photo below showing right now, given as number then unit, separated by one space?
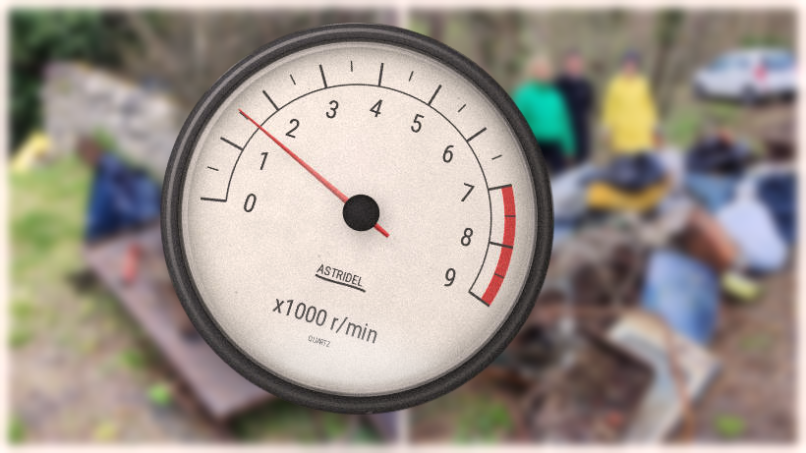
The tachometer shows 1500 rpm
